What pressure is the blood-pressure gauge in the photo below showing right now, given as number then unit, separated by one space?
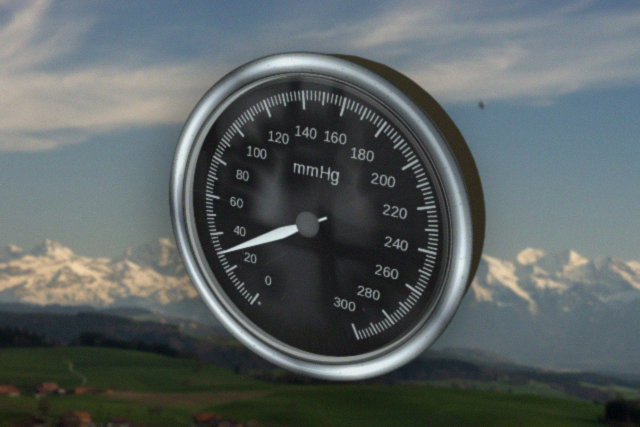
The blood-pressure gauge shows 30 mmHg
